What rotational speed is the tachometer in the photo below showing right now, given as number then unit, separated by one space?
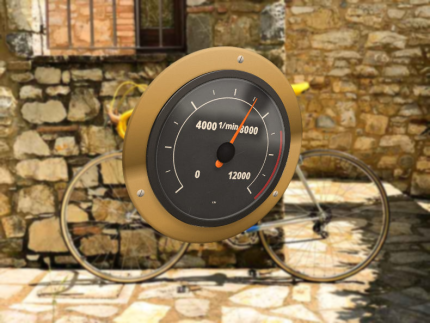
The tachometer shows 7000 rpm
